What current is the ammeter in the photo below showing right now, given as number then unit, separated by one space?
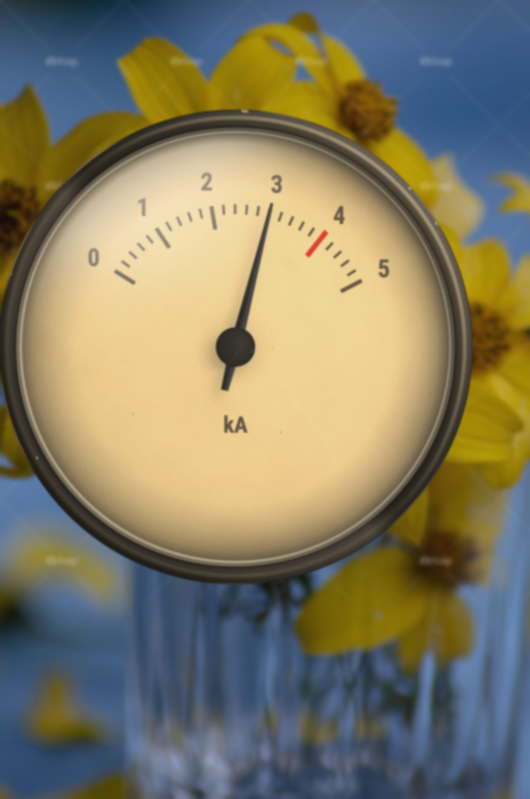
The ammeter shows 3 kA
